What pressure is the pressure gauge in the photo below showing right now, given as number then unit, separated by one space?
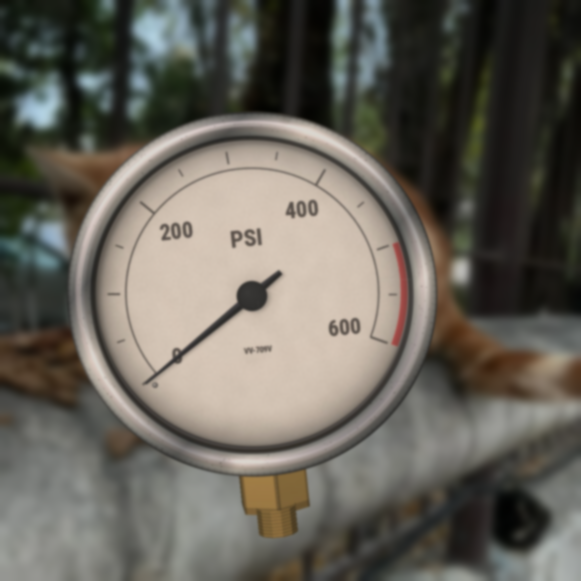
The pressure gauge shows 0 psi
